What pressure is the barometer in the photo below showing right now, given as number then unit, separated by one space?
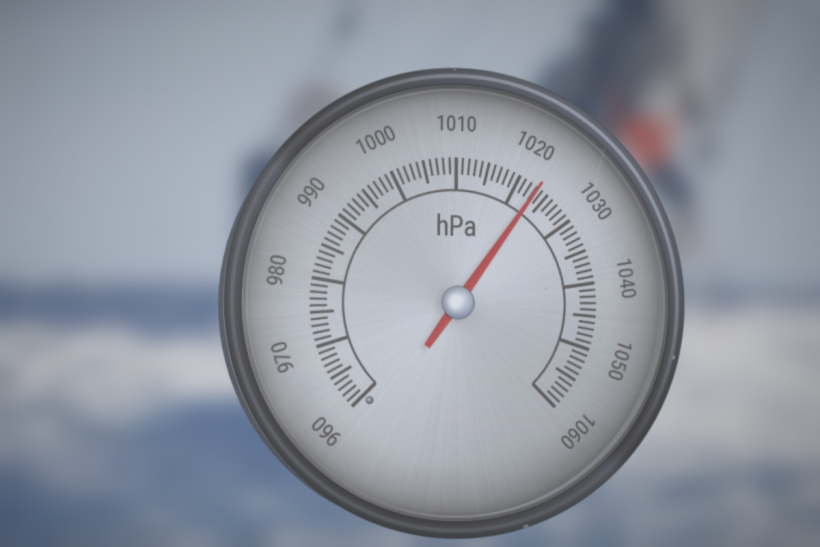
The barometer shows 1023 hPa
